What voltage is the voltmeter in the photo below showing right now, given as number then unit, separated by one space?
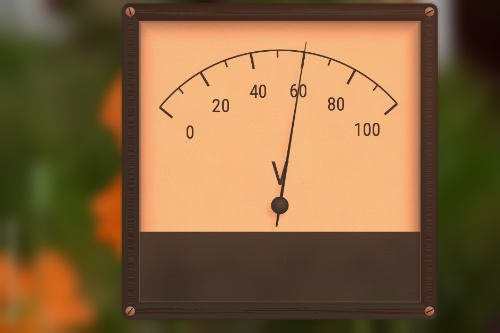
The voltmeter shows 60 V
